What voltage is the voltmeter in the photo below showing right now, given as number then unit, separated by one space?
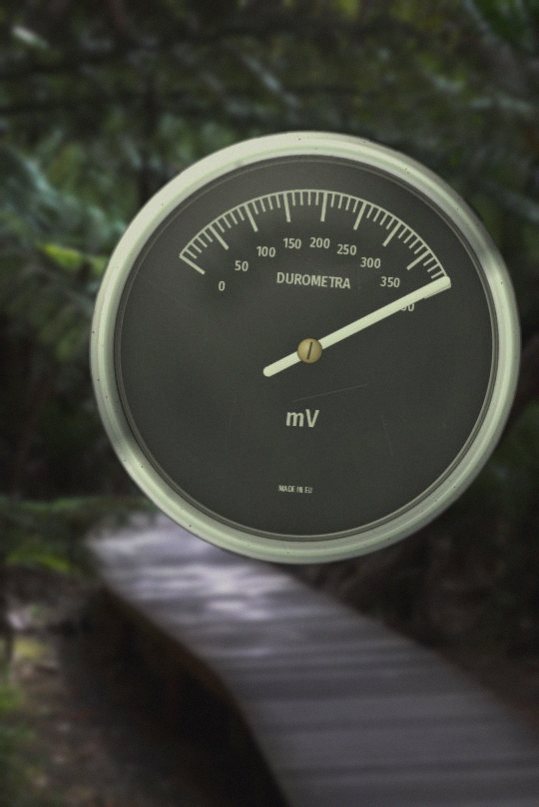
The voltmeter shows 390 mV
